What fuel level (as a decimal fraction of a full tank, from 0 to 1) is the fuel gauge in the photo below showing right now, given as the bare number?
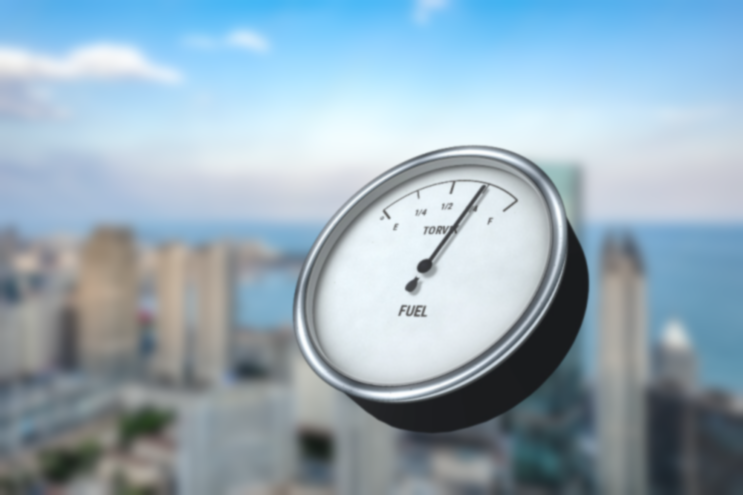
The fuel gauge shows 0.75
